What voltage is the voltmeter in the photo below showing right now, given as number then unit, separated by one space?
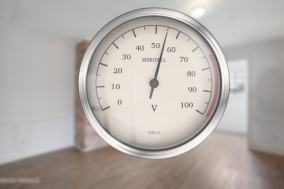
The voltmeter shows 55 V
